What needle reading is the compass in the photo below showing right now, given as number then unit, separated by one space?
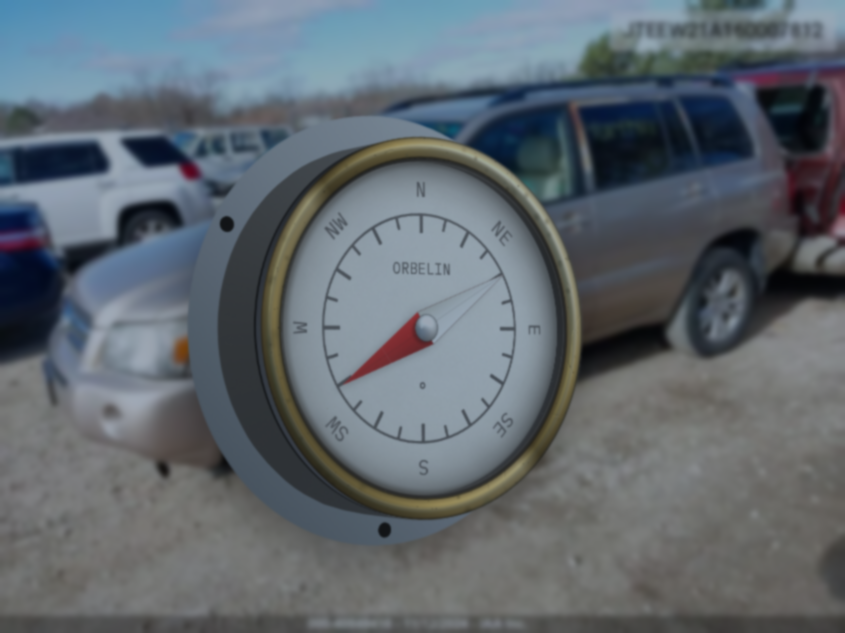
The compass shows 240 °
